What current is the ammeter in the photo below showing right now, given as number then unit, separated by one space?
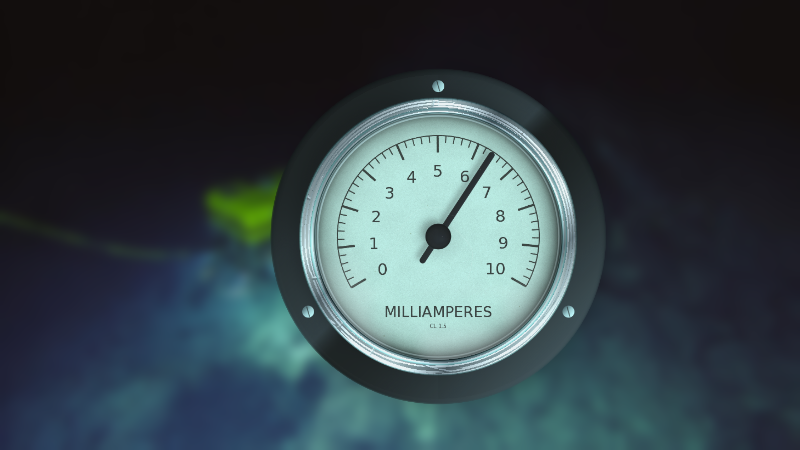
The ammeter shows 6.4 mA
